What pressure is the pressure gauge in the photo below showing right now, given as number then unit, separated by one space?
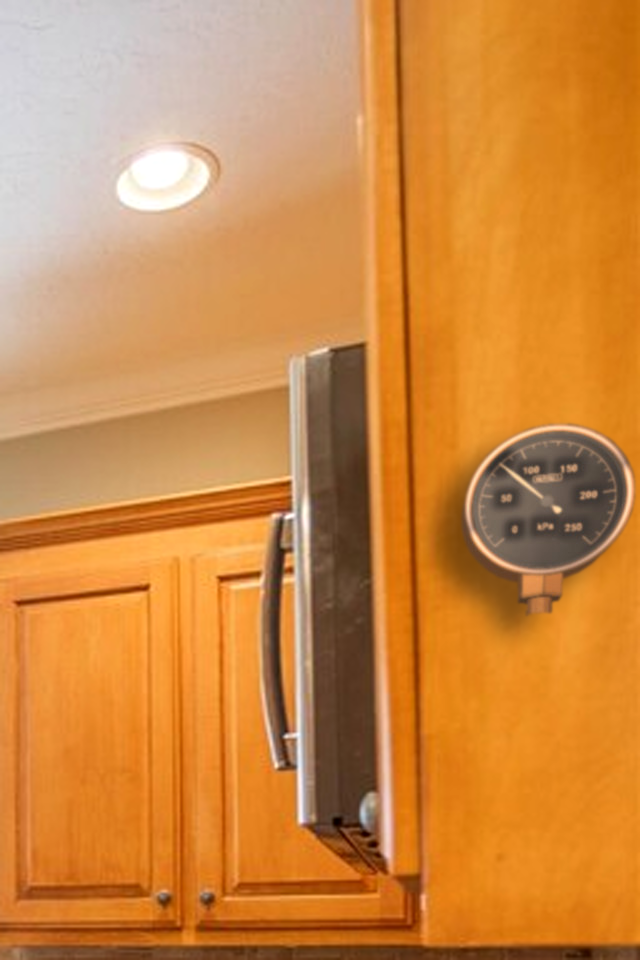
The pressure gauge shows 80 kPa
